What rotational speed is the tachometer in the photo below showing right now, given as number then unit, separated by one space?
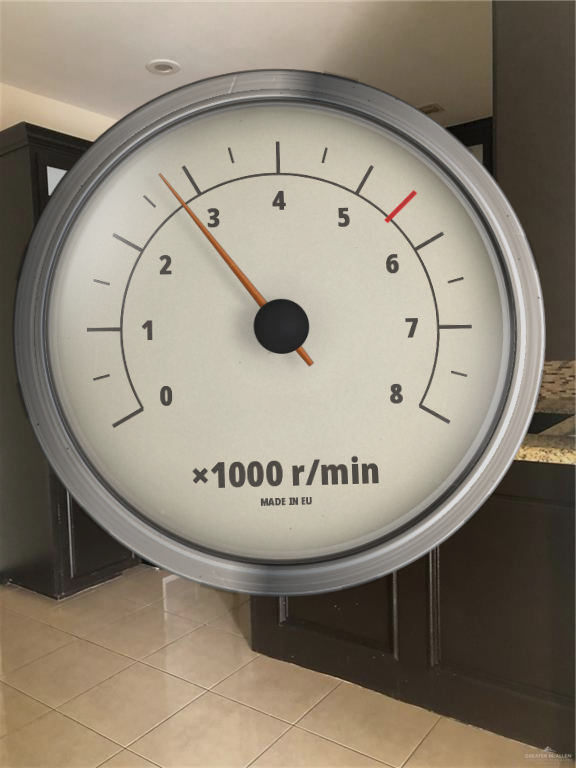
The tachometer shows 2750 rpm
